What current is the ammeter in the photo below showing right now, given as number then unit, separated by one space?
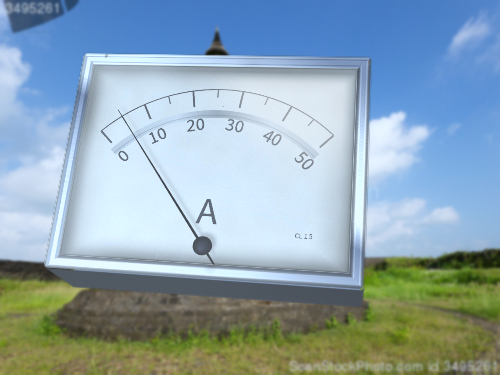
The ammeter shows 5 A
